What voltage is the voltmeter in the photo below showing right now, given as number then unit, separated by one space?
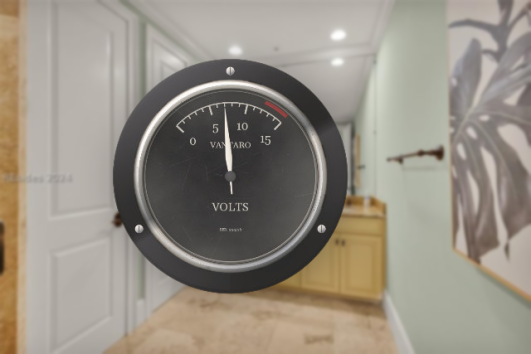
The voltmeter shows 7 V
